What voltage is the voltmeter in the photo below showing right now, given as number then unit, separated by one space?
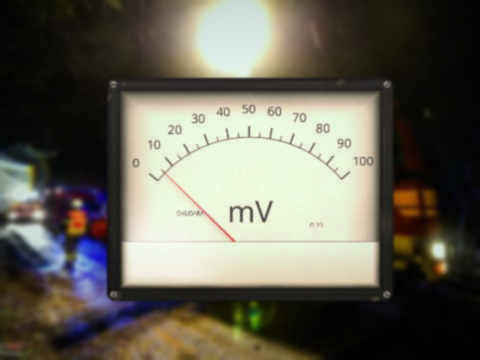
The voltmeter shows 5 mV
